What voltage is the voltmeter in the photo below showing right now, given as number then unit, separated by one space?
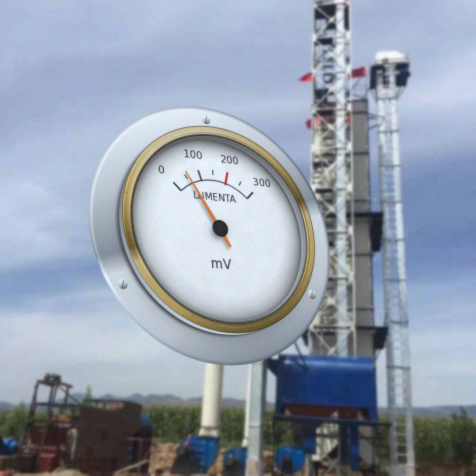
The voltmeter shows 50 mV
